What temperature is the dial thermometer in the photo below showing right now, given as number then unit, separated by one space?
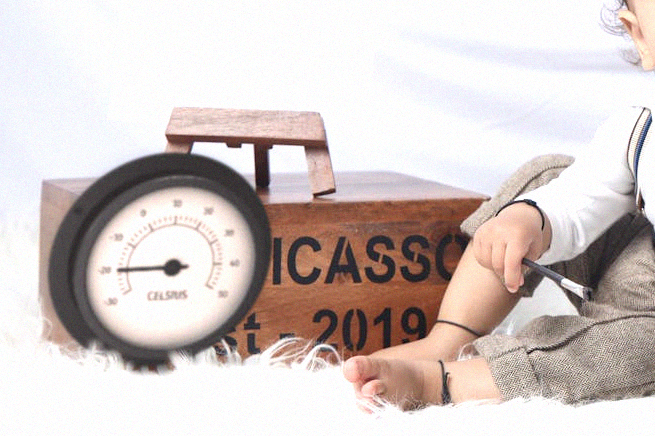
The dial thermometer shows -20 °C
